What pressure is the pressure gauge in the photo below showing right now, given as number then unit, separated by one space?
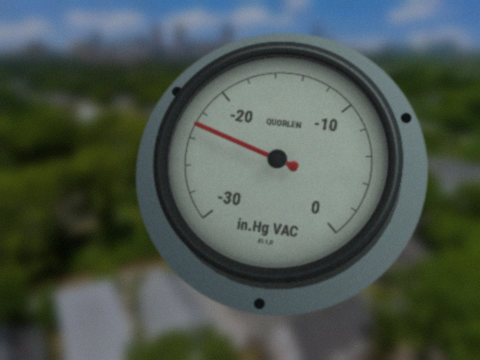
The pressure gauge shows -23 inHg
